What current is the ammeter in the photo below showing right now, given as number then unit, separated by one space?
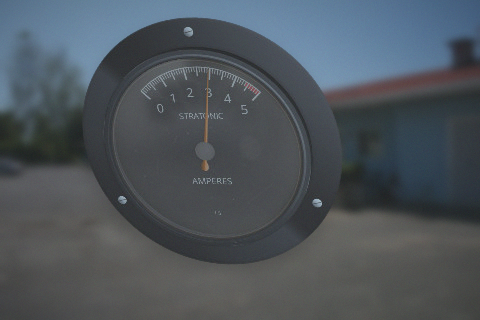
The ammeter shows 3 A
